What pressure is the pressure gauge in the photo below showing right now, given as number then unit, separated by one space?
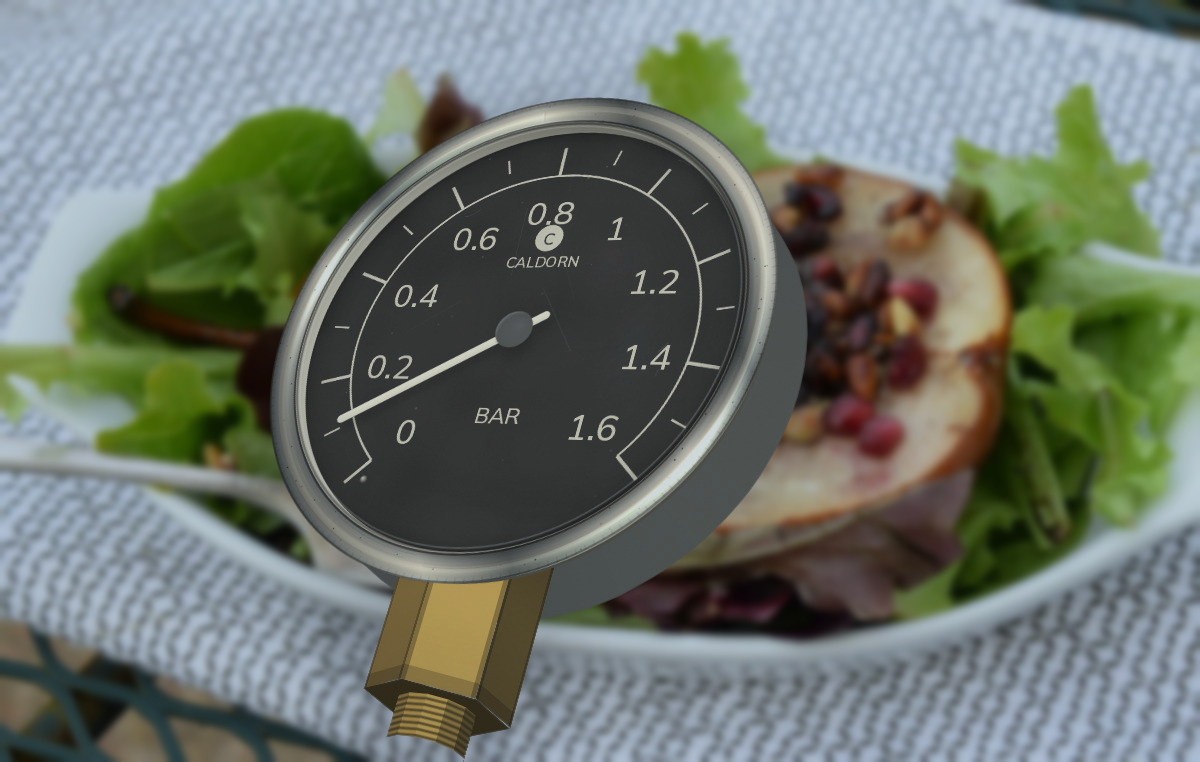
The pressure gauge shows 0.1 bar
